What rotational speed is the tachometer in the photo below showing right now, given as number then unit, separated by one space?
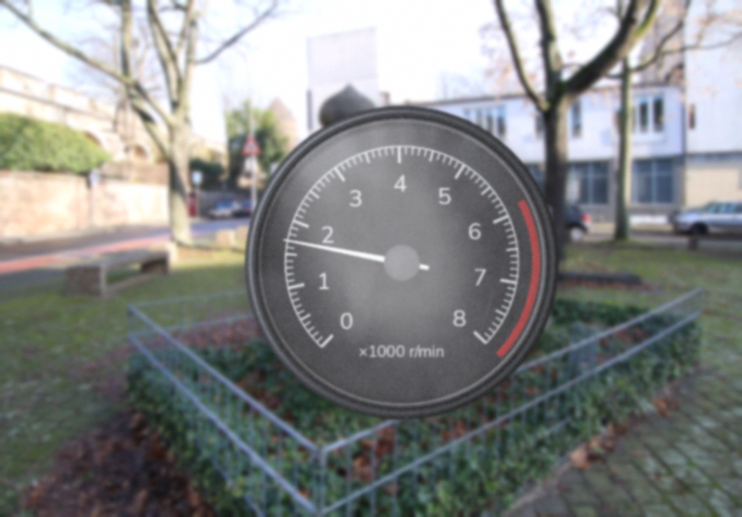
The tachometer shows 1700 rpm
